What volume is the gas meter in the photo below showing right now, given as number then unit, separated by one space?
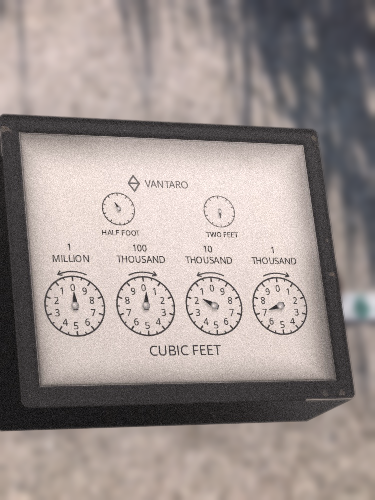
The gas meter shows 1700 ft³
